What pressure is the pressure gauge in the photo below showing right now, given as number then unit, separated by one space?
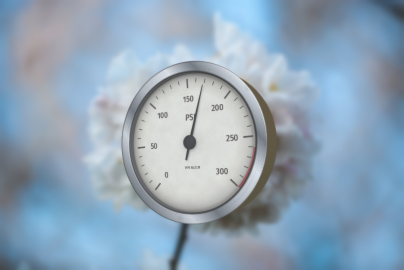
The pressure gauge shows 170 psi
